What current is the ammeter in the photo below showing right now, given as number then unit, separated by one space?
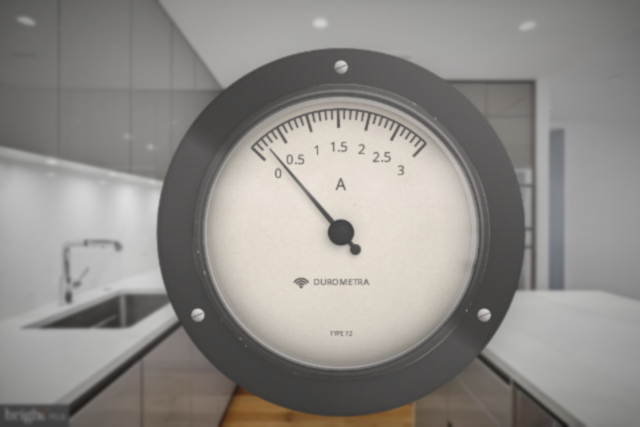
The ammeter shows 0.2 A
